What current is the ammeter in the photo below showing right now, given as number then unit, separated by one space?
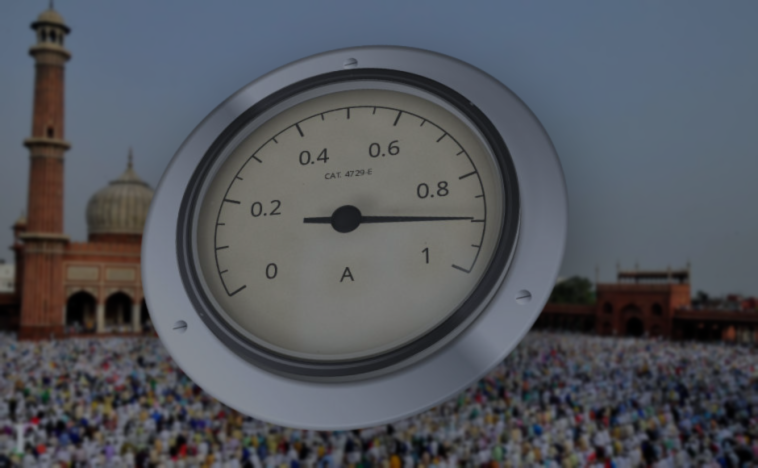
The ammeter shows 0.9 A
